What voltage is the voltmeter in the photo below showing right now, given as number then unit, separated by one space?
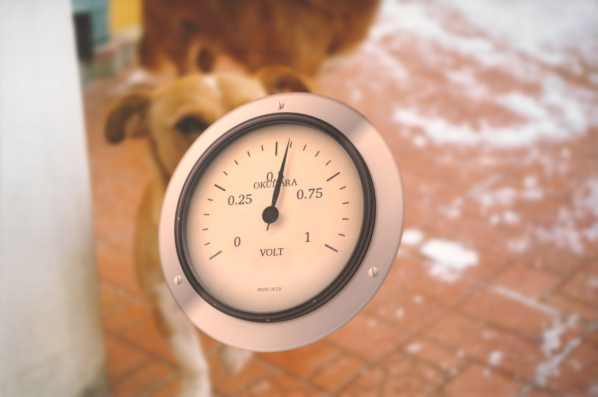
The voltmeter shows 0.55 V
